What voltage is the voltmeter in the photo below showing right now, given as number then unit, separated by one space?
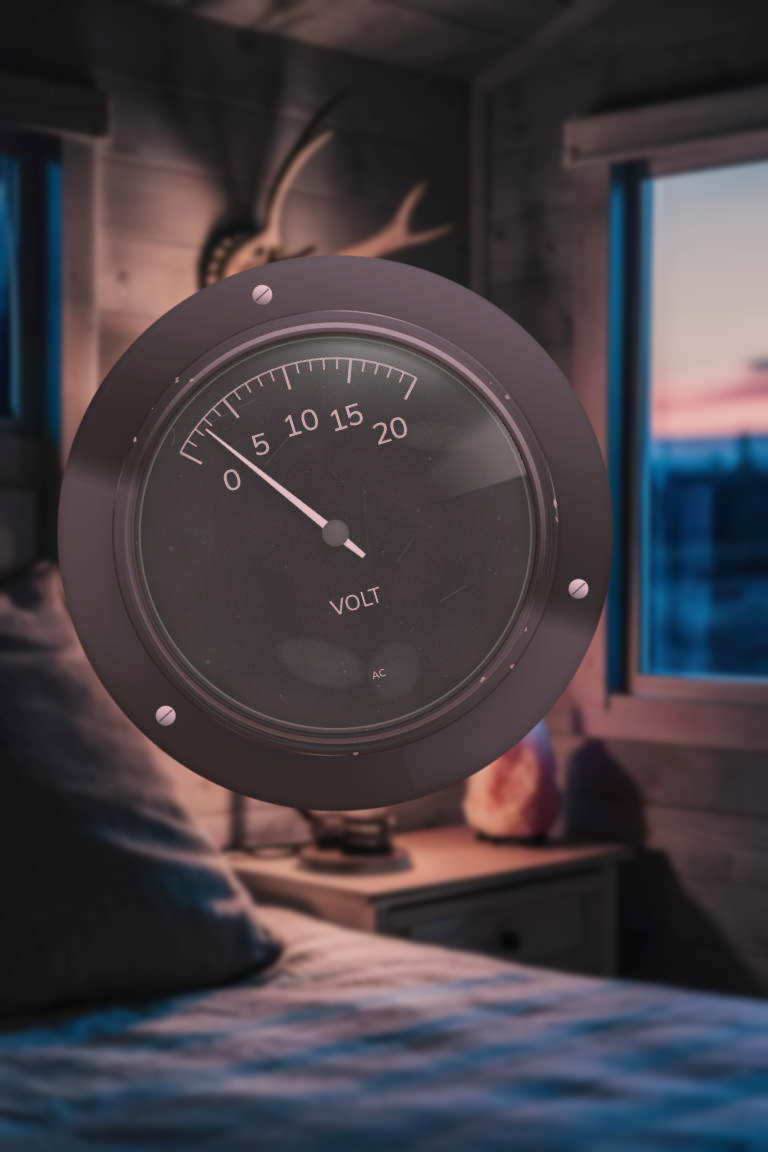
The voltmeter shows 2.5 V
